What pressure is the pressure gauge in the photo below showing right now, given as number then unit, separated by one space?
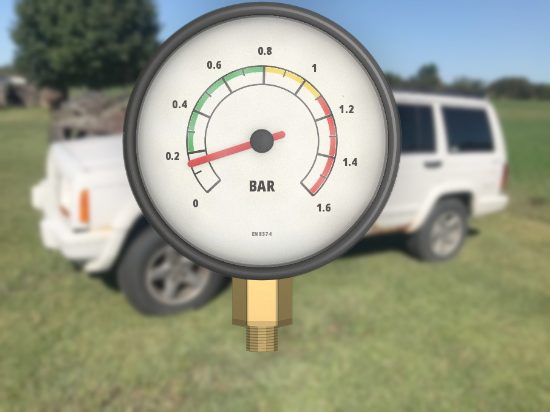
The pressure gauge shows 0.15 bar
